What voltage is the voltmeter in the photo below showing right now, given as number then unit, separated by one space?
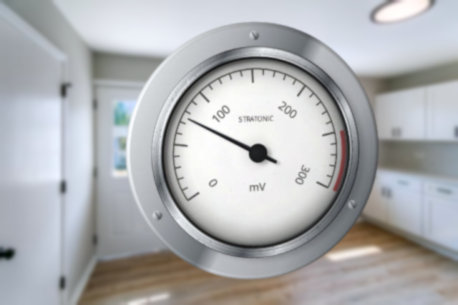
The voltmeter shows 75 mV
